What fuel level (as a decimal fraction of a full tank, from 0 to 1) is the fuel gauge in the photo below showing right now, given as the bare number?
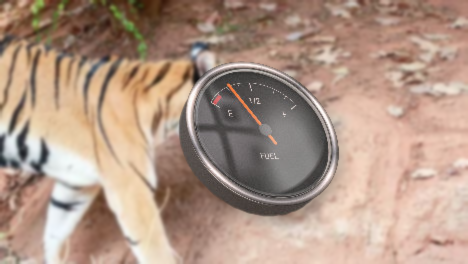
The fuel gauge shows 0.25
